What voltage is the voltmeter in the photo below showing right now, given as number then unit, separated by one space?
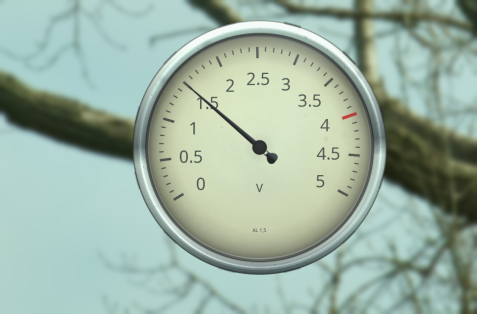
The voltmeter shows 1.5 V
